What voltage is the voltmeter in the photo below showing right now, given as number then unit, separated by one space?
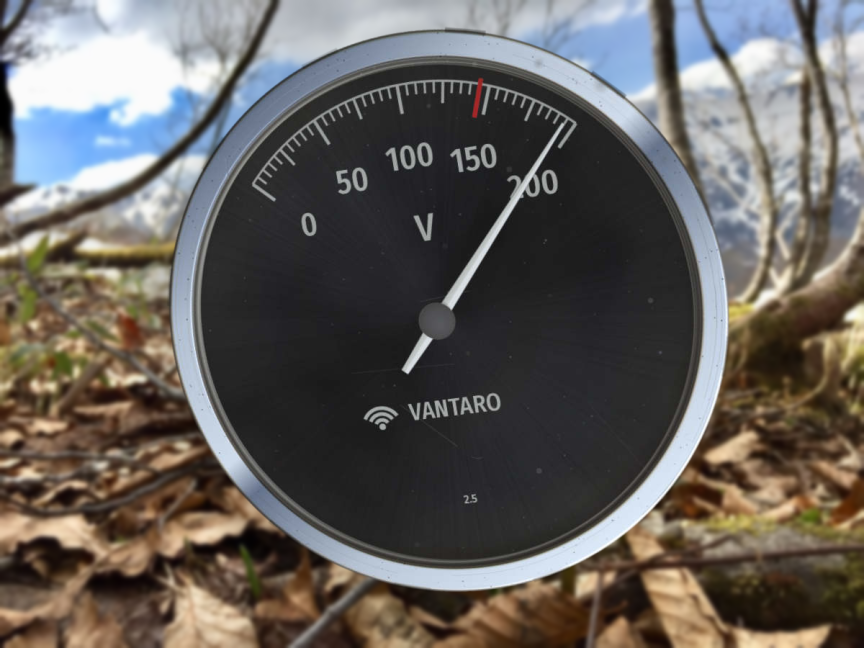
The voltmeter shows 195 V
